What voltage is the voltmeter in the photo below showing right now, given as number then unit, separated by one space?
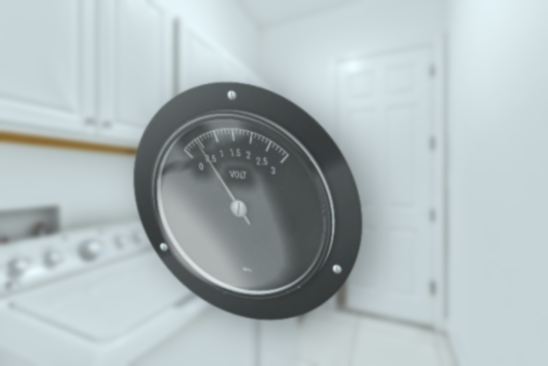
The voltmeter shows 0.5 V
